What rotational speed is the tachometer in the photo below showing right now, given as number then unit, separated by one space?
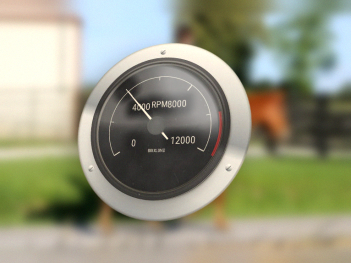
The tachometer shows 4000 rpm
